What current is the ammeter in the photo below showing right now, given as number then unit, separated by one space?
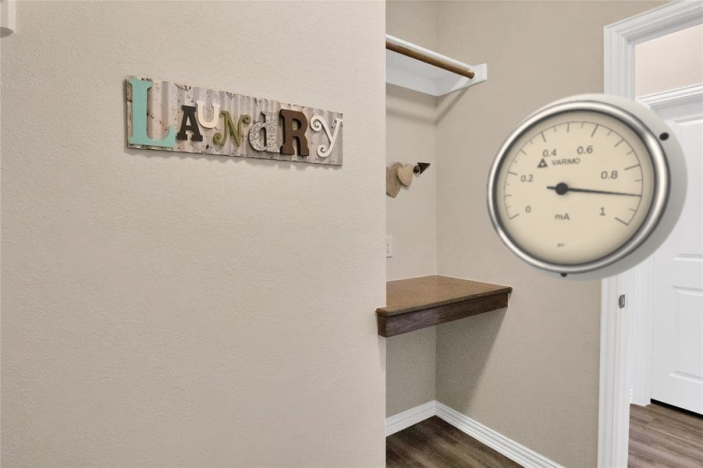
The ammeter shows 0.9 mA
